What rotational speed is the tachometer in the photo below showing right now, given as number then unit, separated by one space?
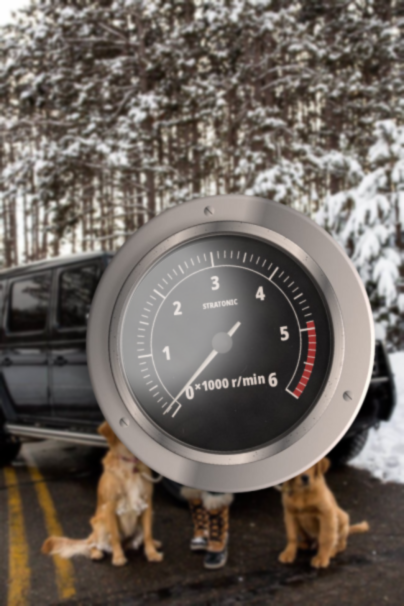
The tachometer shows 100 rpm
